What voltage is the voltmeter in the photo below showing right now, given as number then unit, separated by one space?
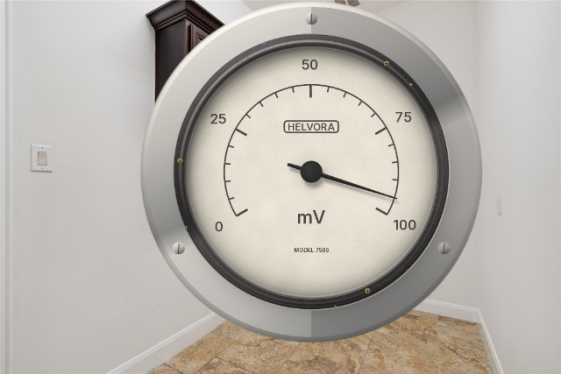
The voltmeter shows 95 mV
